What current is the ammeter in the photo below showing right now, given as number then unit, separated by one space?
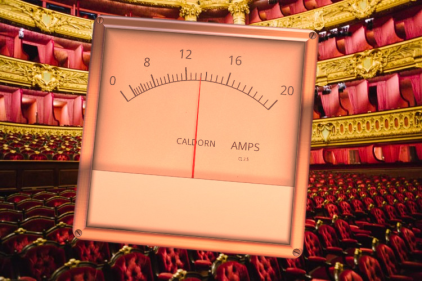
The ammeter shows 13.5 A
